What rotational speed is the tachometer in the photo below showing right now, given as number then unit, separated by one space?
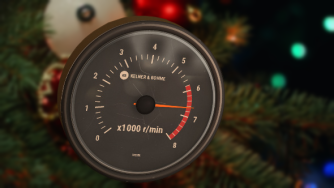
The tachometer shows 6600 rpm
